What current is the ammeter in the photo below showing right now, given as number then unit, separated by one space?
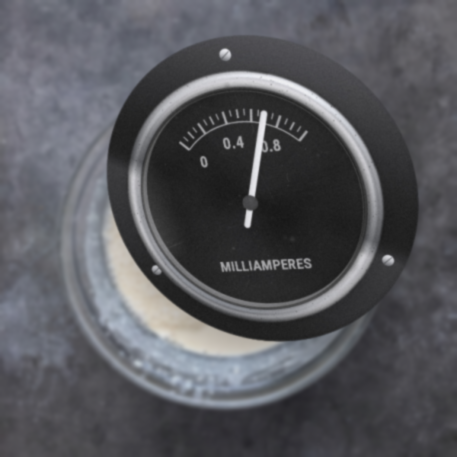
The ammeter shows 0.7 mA
